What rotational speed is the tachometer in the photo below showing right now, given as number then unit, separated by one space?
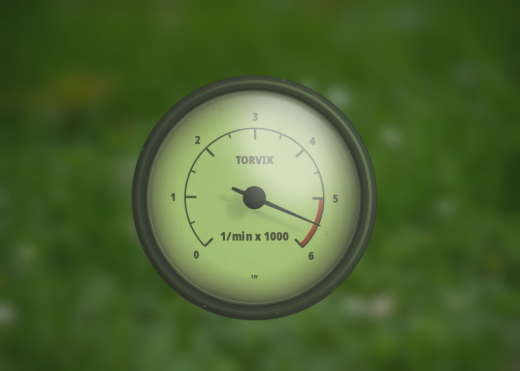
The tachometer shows 5500 rpm
